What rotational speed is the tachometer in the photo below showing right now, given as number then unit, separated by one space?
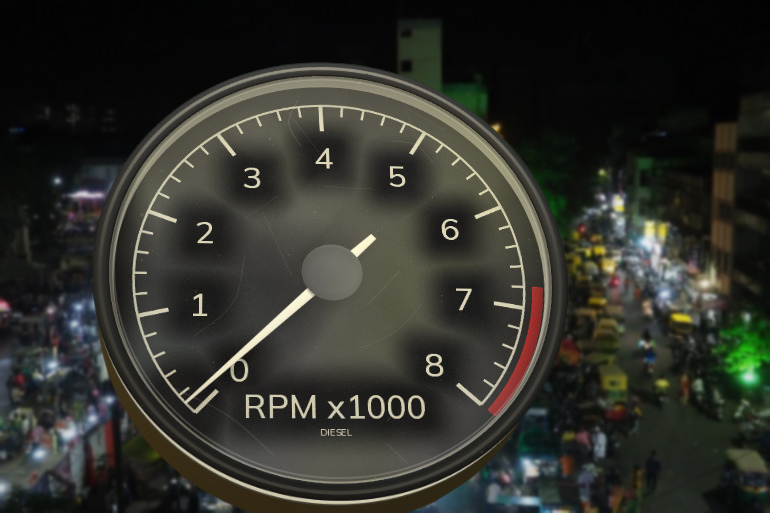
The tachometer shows 100 rpm
